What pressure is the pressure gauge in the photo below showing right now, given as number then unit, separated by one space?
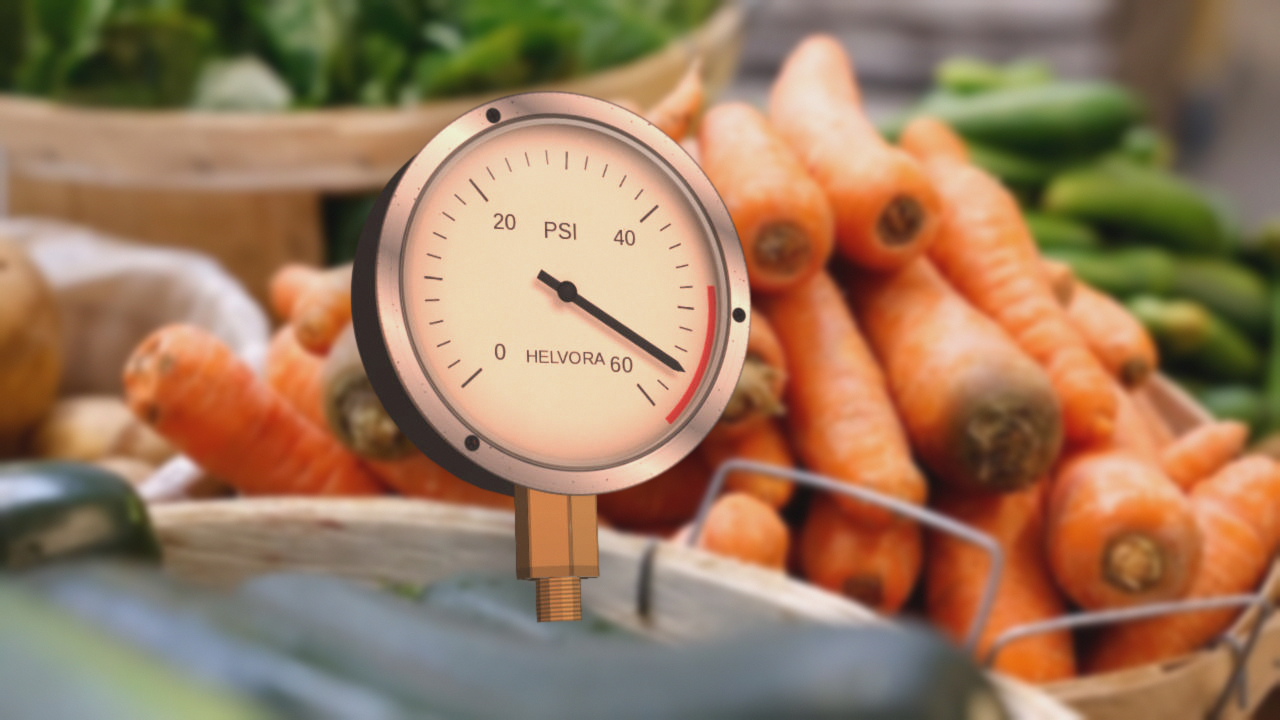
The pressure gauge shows 56 psi
